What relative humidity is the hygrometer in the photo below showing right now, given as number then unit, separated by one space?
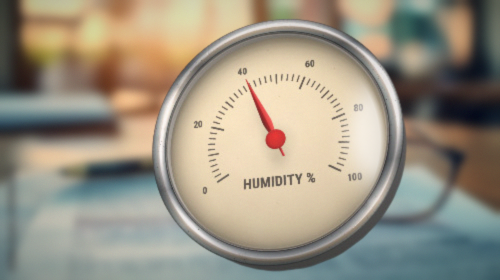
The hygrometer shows 40 %
